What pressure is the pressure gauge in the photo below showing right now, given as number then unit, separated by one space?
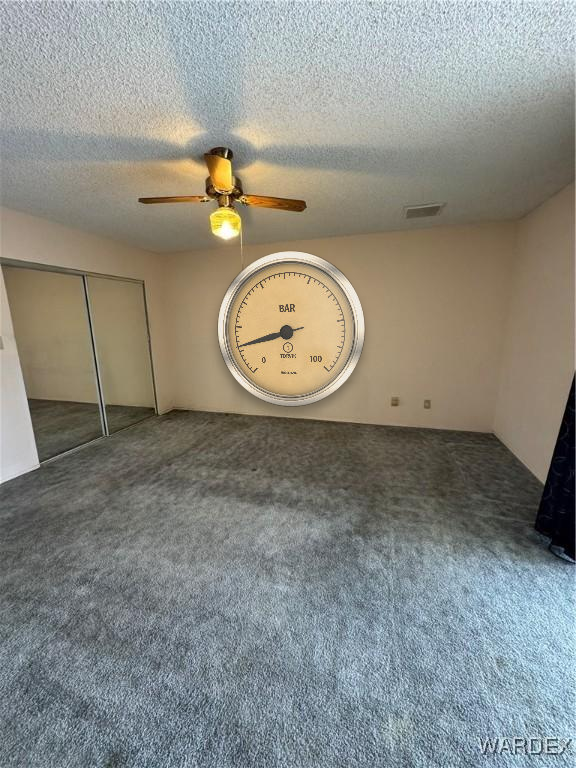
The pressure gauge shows 12 bar
